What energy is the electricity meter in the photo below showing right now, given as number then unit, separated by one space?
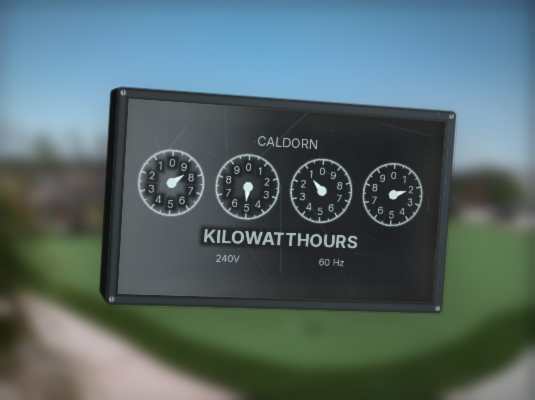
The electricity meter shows 8512 kWh
